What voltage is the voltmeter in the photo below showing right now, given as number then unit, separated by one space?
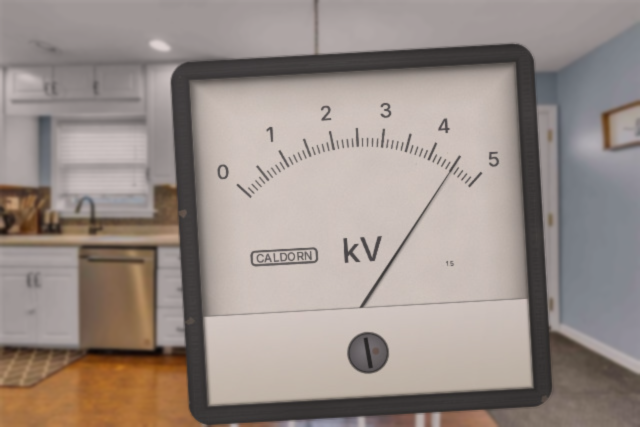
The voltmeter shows 4.5 kV
